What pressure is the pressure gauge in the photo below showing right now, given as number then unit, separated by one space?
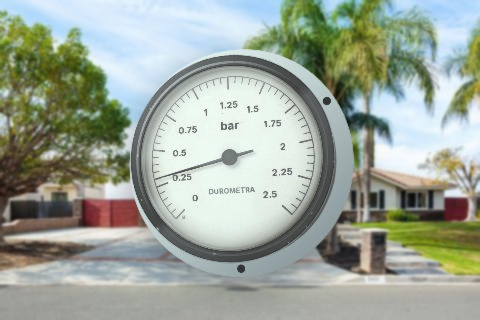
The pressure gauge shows 0.3 bar
